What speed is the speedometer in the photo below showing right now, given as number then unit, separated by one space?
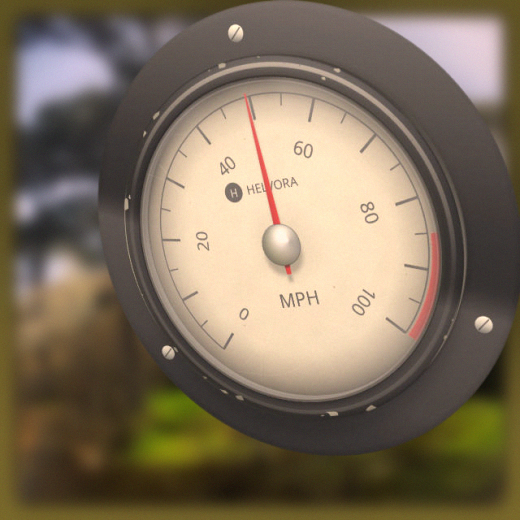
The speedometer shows 50 mph
